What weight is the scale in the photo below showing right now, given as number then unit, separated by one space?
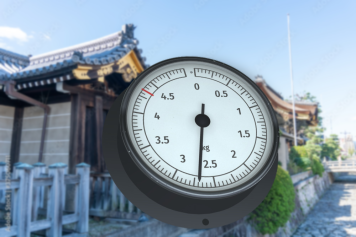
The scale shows 2.7 kg
